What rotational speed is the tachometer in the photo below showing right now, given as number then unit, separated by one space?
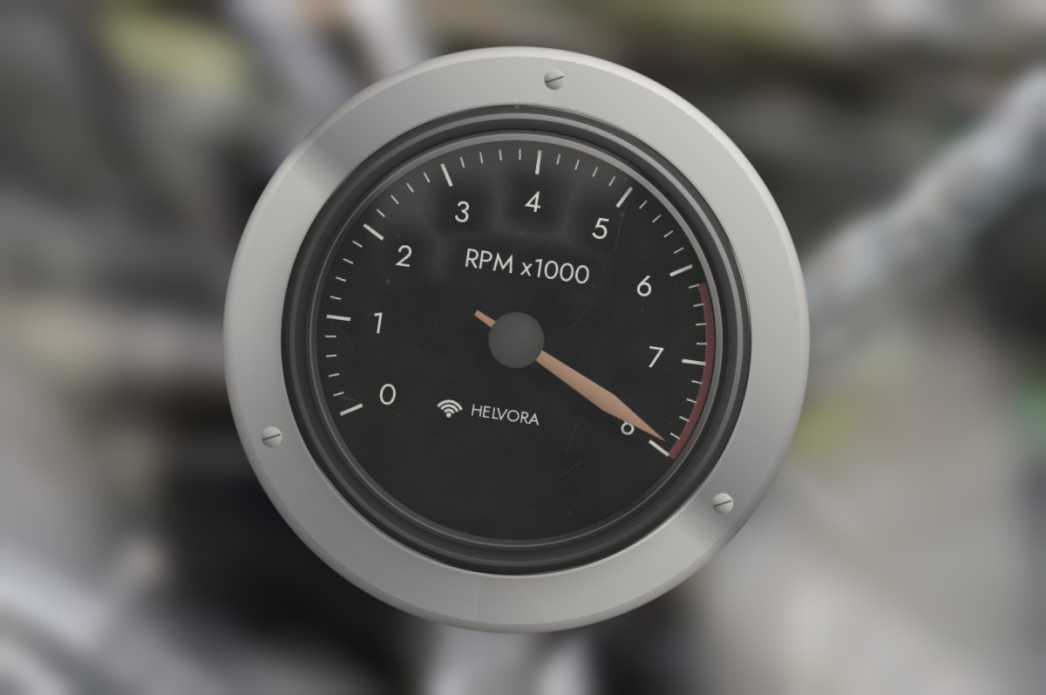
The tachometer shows 7900 rpm
